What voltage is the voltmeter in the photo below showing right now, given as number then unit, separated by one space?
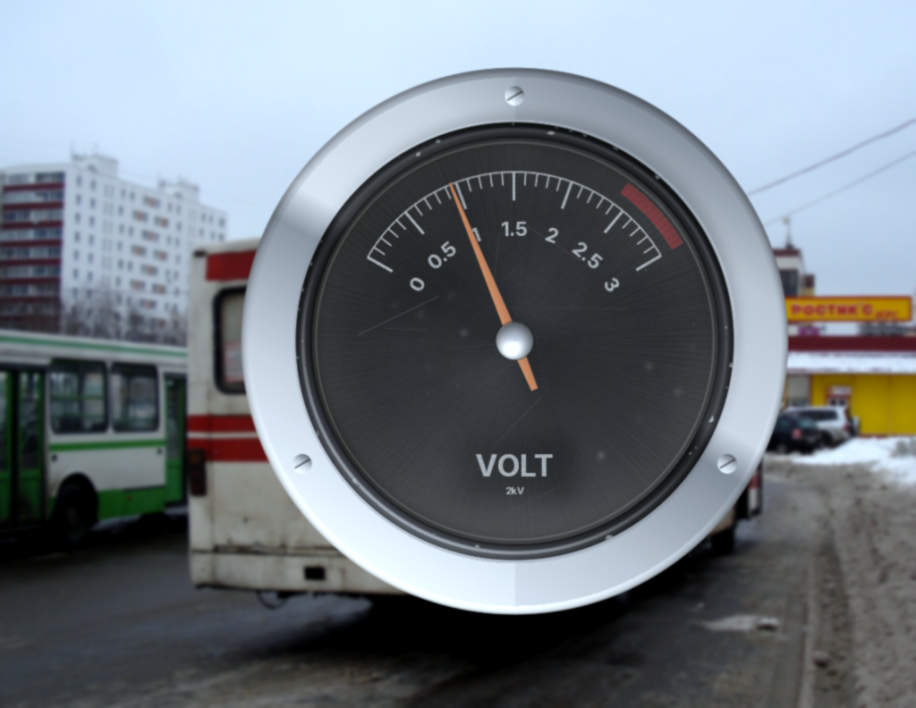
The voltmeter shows 0.95 V
